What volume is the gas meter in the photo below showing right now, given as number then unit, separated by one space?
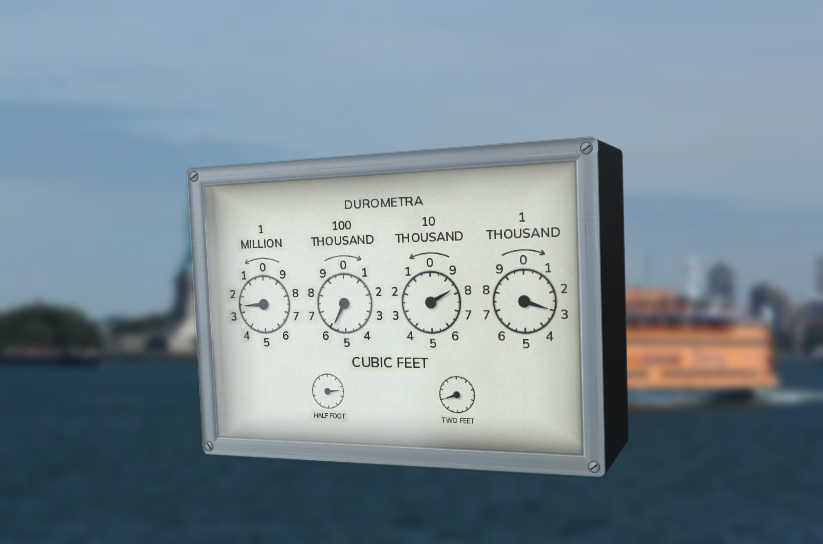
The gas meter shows 258300 ft³
